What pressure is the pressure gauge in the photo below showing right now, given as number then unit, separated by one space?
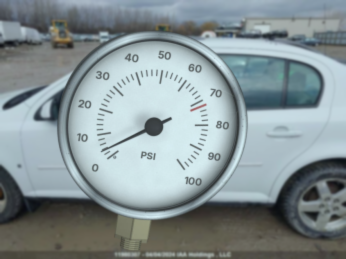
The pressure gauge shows 4 psi
